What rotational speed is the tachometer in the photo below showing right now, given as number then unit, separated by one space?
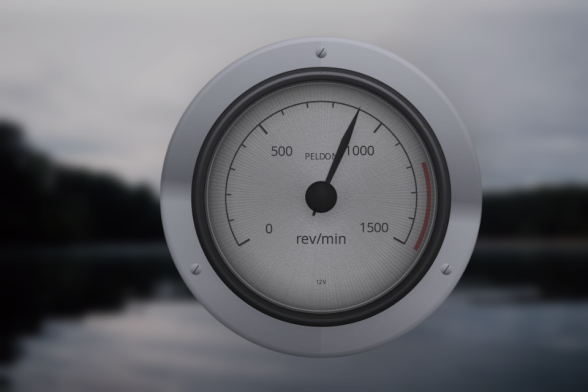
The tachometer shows 900 rpm
